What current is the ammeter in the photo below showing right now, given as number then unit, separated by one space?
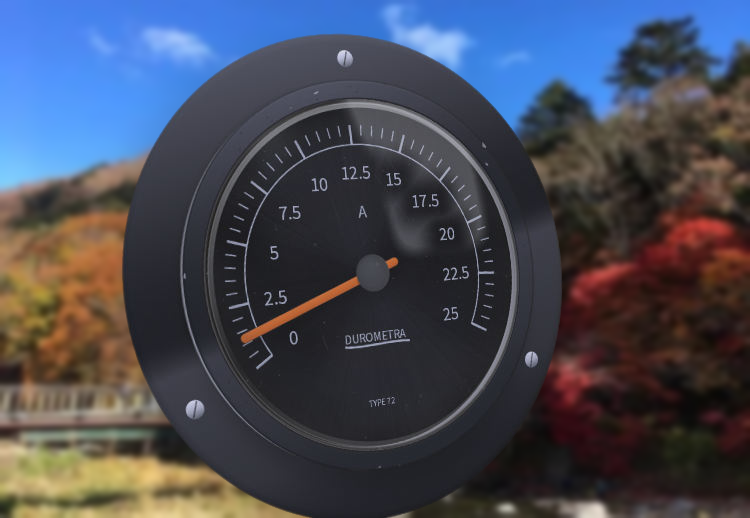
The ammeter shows 1.25 A
